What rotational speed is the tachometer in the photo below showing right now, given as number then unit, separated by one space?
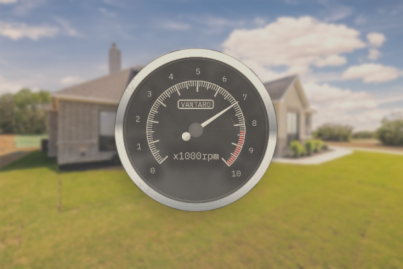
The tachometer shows 7000 rpm
